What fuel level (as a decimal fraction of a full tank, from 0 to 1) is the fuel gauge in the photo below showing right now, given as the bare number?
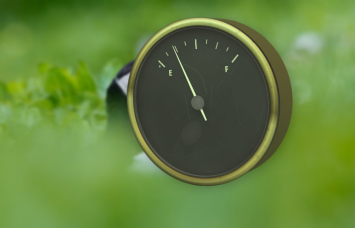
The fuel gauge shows 0.25
